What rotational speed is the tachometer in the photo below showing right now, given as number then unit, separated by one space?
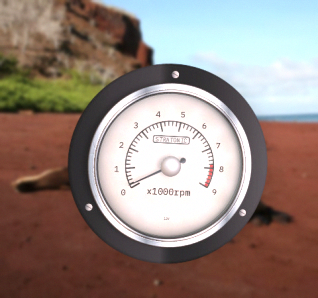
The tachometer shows 200 rpm
